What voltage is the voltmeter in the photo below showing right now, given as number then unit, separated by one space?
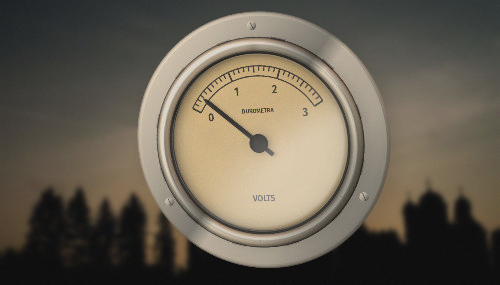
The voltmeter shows 0.3 V
